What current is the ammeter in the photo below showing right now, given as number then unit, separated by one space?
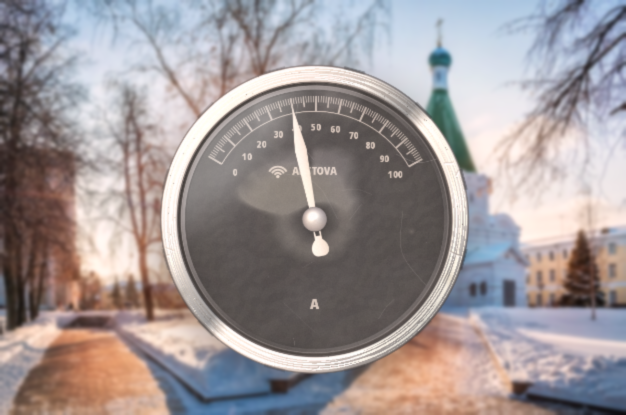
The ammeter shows 40 A
